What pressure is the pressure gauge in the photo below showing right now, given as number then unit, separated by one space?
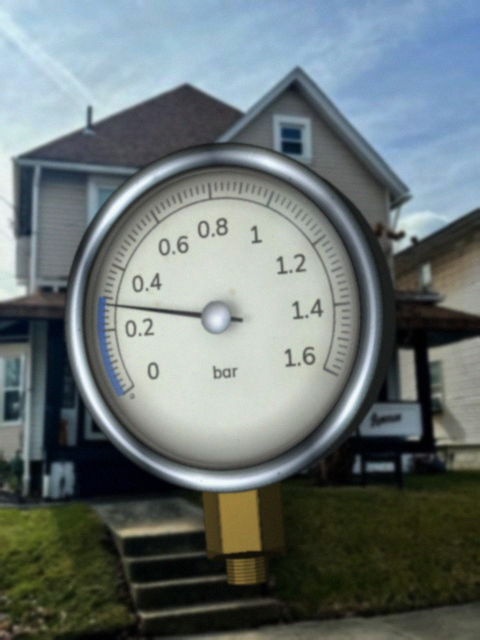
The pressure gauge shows 0.28 bar
